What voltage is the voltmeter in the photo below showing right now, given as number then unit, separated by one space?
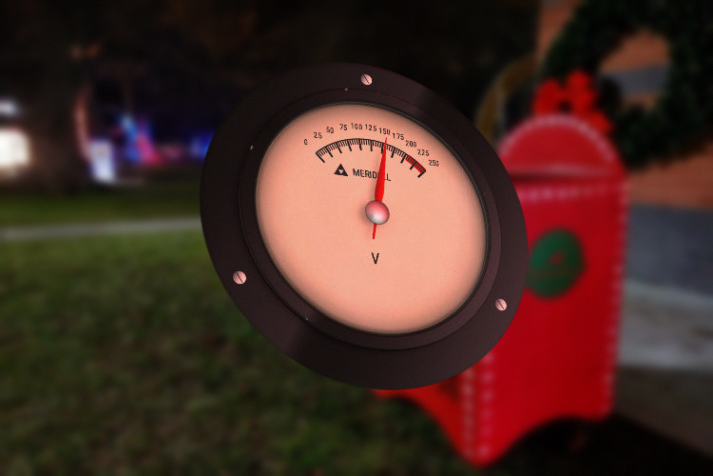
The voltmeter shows 150 V
